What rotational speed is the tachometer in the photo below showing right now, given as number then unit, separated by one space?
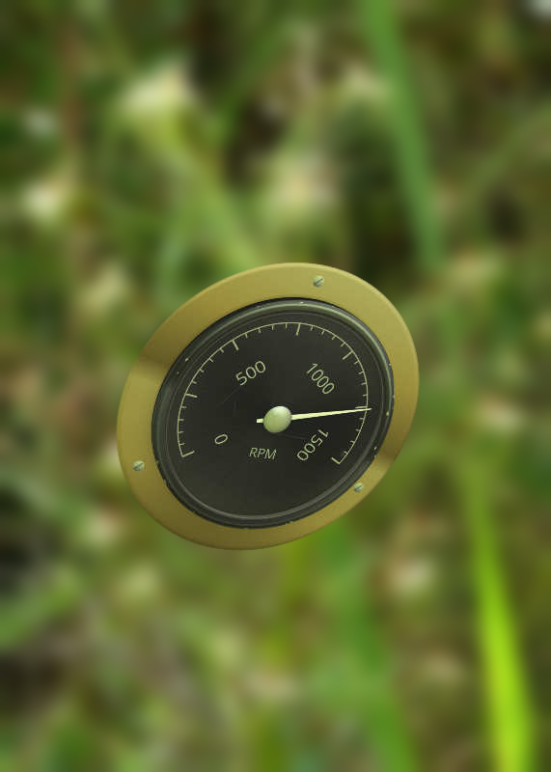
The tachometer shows 1250 rpm
